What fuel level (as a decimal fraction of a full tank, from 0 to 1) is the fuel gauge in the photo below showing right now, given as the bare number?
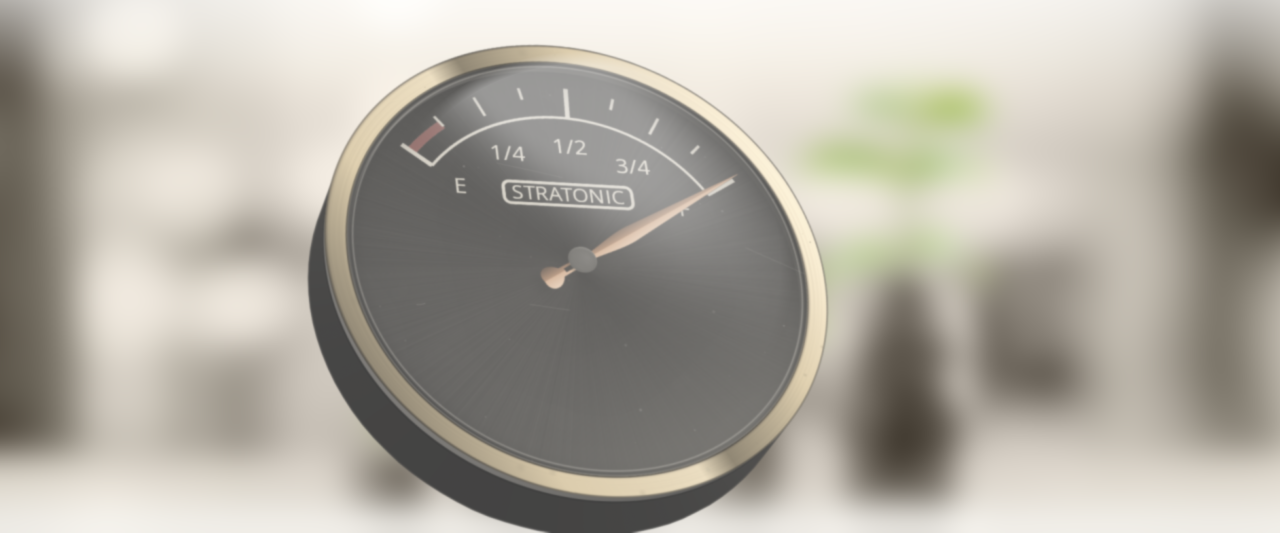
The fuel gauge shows 1
